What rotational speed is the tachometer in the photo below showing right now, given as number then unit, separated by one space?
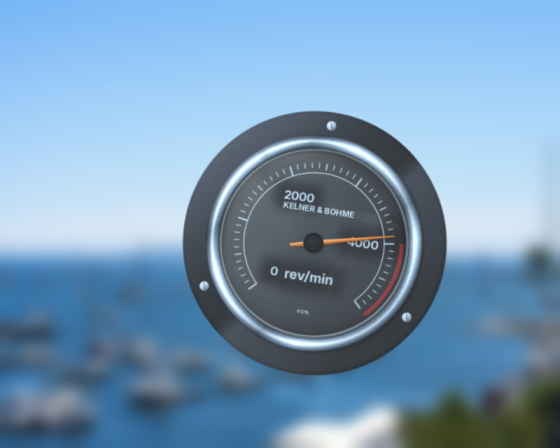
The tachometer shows 3900 rpm
